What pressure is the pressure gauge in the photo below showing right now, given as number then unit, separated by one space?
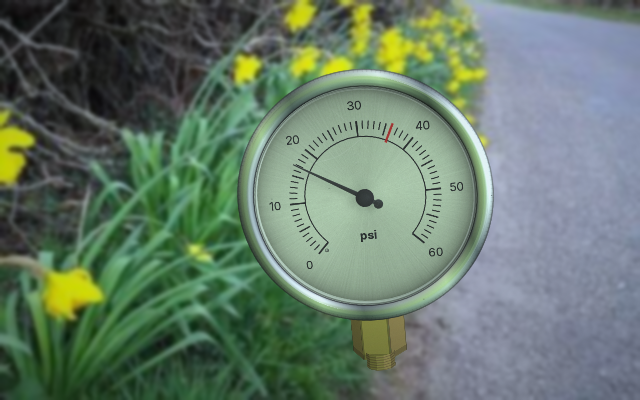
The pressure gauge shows 17 psi
